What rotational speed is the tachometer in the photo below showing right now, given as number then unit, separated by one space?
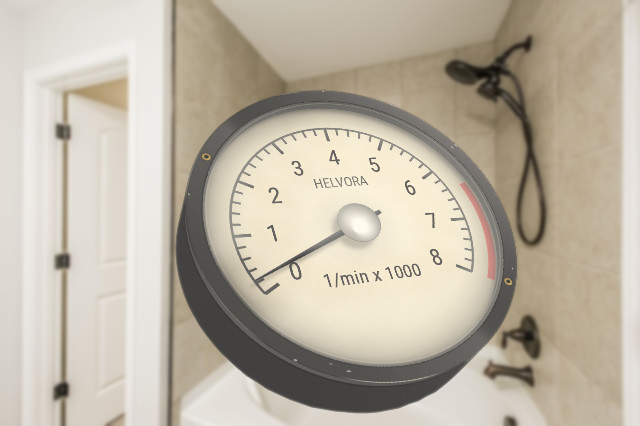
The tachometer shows 200 rpm
